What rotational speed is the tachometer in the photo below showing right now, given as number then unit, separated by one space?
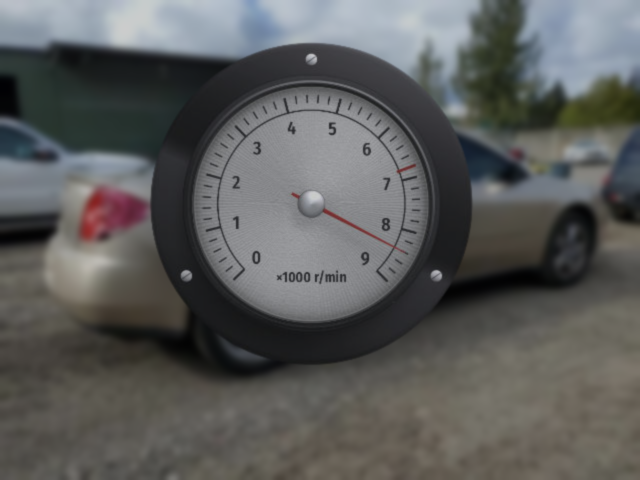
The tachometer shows 8400 rpm
